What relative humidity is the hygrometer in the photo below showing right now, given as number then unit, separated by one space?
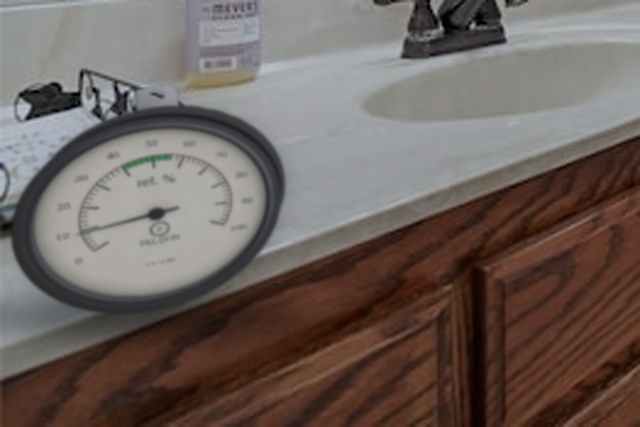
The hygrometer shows 10 %
